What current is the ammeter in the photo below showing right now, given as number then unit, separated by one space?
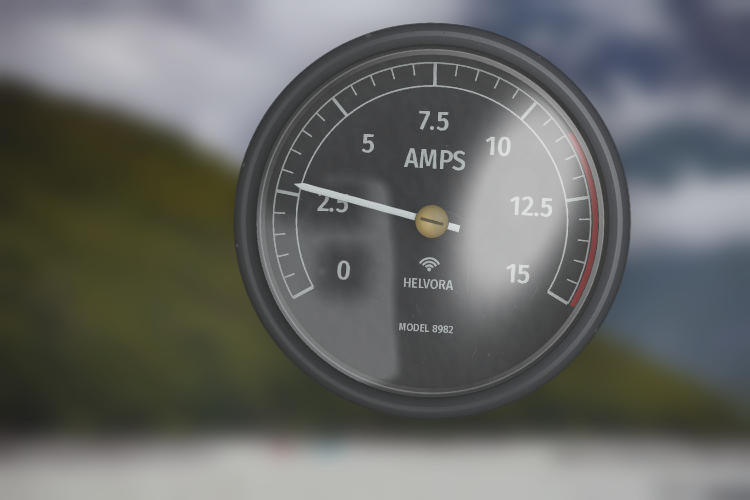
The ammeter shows 2.75 A
